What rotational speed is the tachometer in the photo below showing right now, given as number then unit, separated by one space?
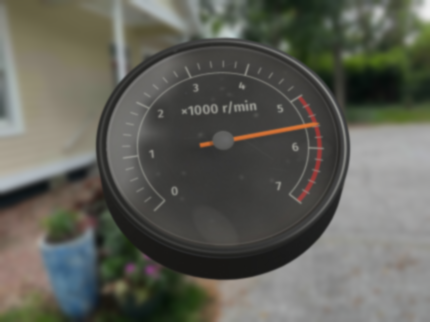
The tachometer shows 5600 rpm
